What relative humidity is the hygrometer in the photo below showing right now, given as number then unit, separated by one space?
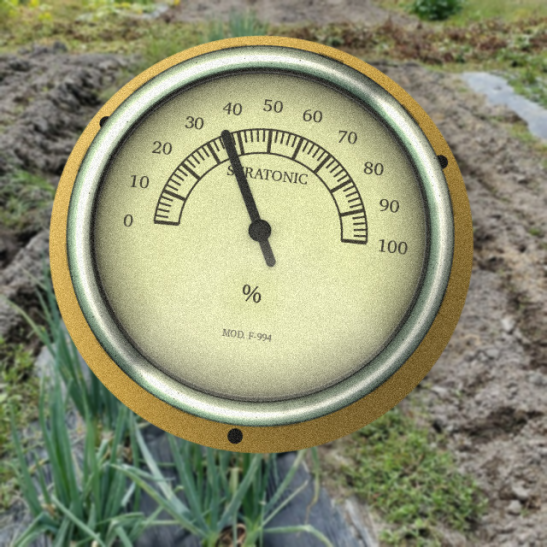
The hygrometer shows 36 %
